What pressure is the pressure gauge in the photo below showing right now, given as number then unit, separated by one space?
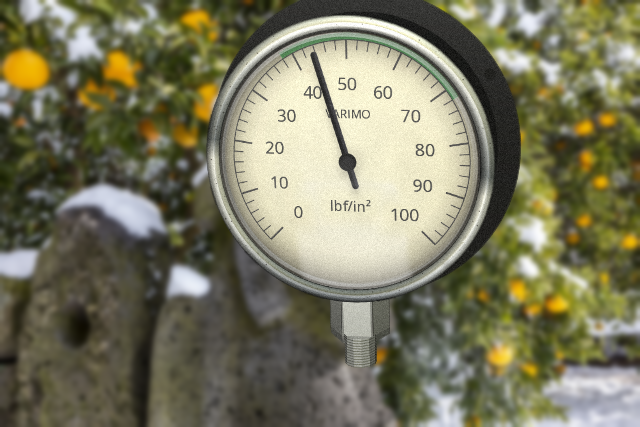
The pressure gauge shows 44 psi
